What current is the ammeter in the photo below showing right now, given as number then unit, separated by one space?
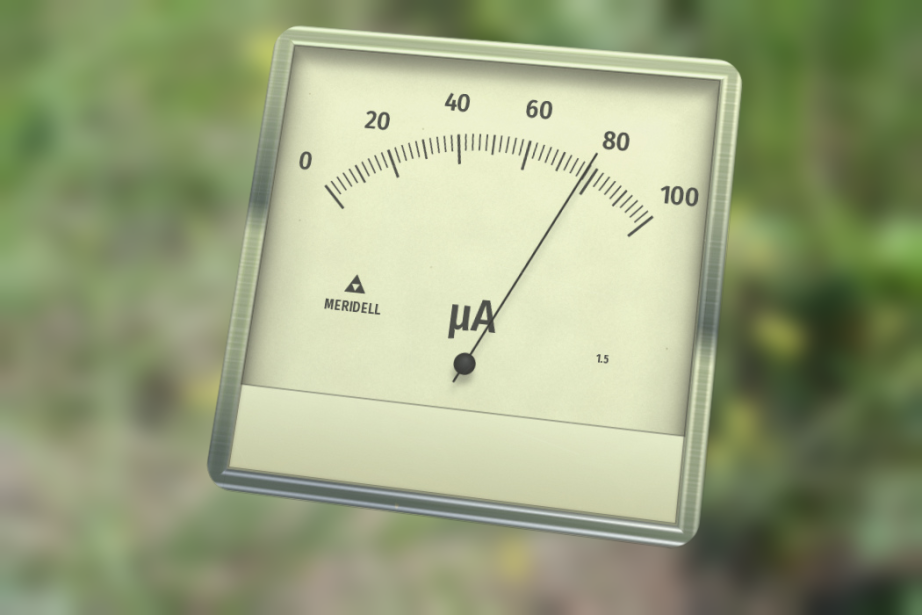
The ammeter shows 78 µA
